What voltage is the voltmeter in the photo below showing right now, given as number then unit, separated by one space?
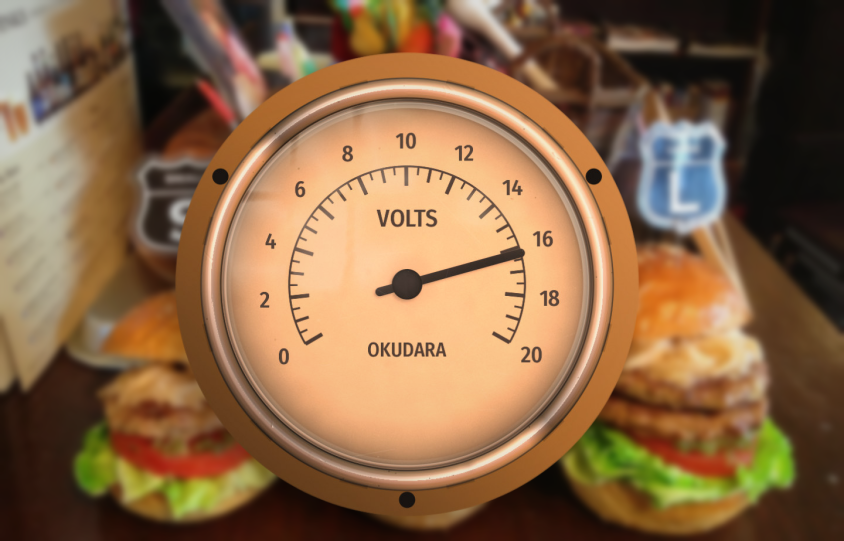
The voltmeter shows 16.25 V
